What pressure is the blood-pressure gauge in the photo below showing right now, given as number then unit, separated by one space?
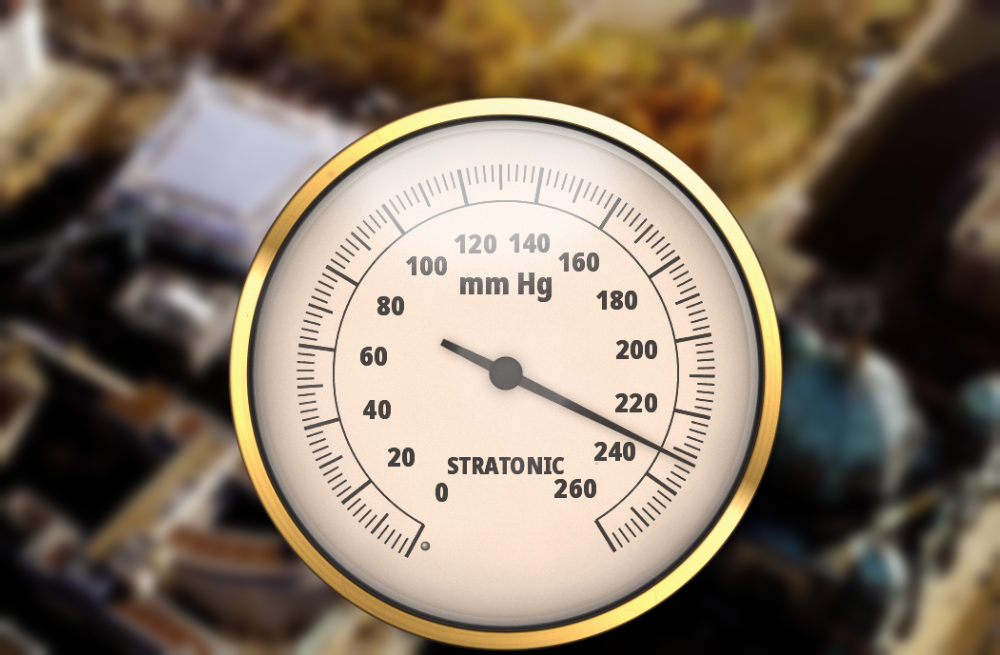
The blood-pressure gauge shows 232 mmHg
